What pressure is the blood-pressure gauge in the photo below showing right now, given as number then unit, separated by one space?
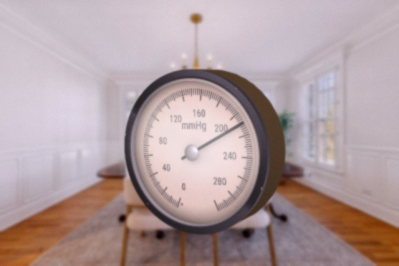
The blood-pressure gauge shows 210 mmHg
